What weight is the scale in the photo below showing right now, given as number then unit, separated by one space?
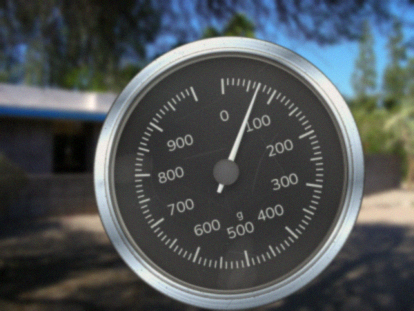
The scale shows 70 g
